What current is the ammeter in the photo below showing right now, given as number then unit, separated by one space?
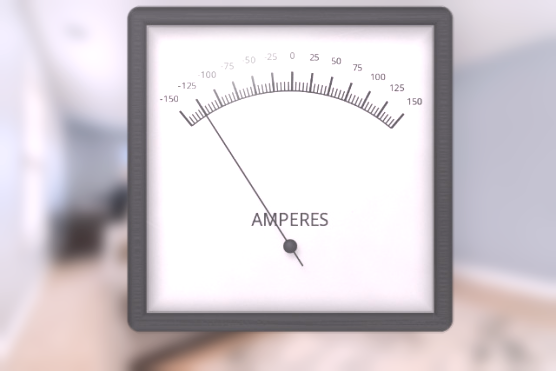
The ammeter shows -125 A
